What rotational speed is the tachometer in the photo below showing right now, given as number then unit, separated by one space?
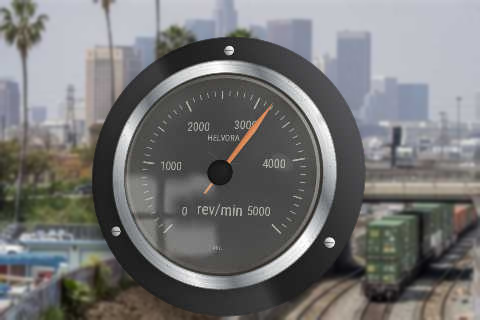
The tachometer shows 3200 rpm
